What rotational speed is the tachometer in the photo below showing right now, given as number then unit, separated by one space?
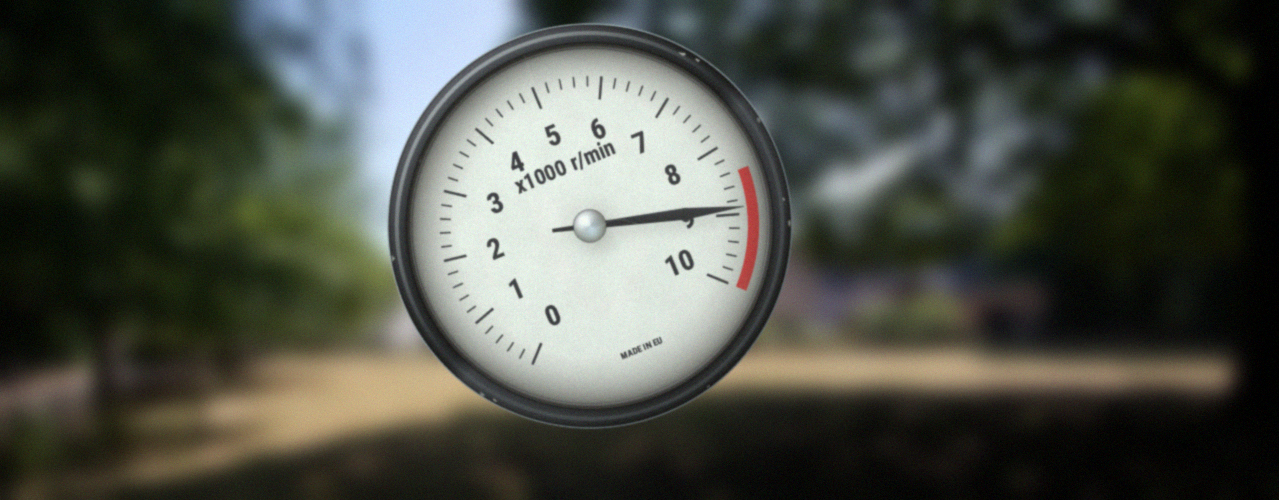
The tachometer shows 8900 rpm
